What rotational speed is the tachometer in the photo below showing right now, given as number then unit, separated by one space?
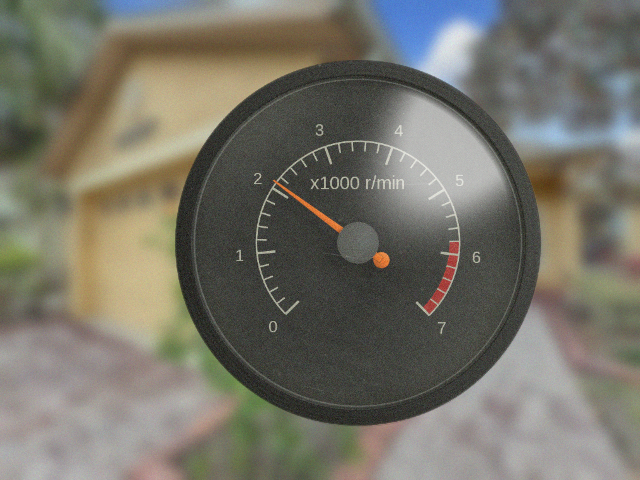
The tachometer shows 2100 rpm
